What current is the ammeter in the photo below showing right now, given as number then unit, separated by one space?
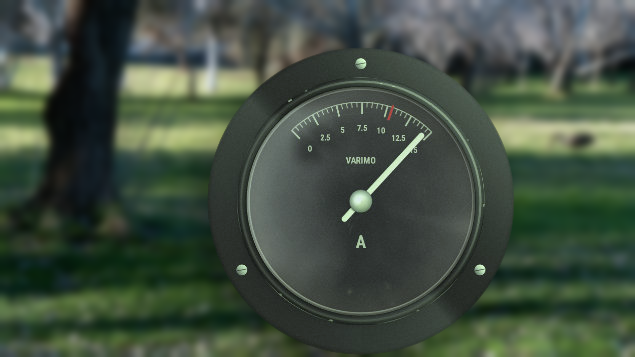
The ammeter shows 14.5 A
